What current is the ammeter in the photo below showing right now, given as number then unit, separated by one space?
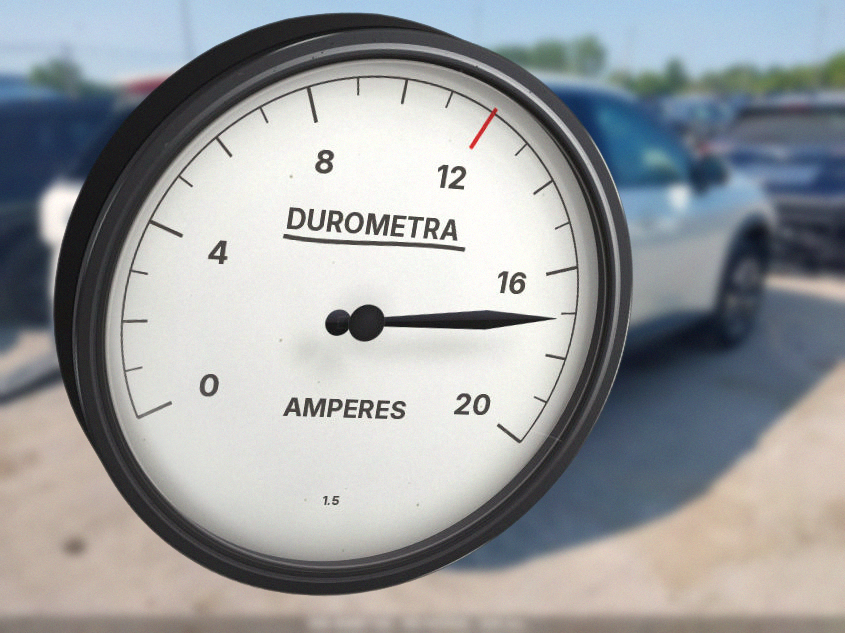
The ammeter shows 17 A
